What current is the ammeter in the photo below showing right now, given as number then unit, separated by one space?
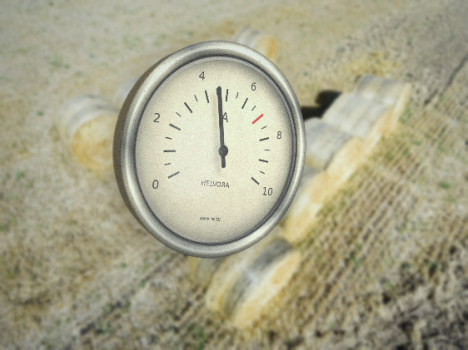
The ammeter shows 4.5 A
